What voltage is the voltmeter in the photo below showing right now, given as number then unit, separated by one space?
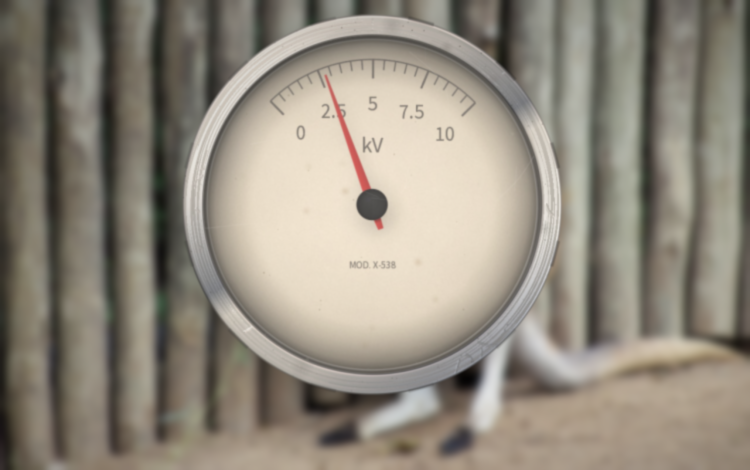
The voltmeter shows 2.75 kV
